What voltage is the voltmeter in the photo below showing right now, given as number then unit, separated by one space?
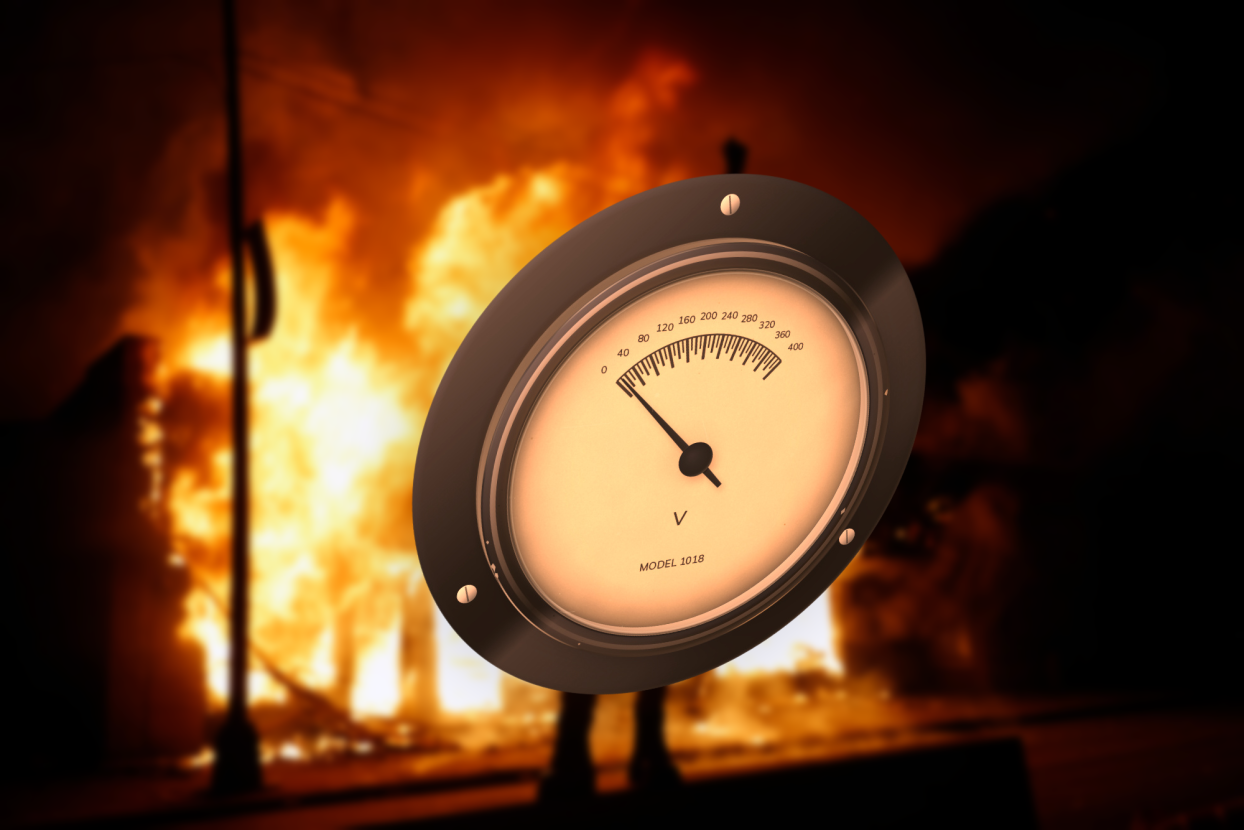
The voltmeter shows 10 V
